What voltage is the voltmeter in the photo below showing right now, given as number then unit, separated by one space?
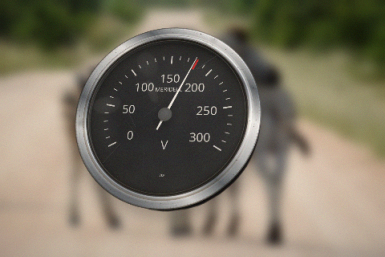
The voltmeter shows 180 V
